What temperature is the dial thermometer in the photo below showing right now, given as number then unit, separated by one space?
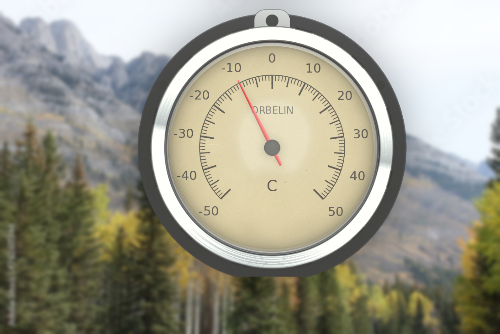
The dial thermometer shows -10 °C
